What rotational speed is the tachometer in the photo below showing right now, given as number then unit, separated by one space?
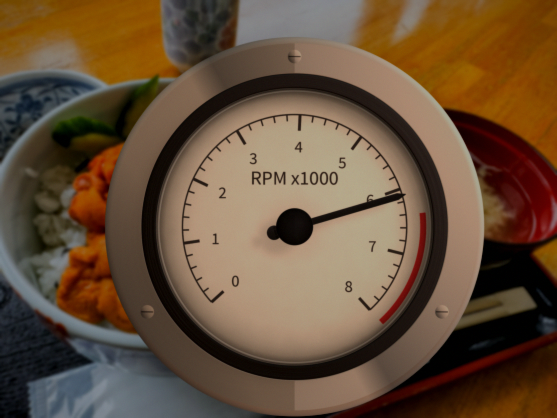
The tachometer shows 6100 rpm
